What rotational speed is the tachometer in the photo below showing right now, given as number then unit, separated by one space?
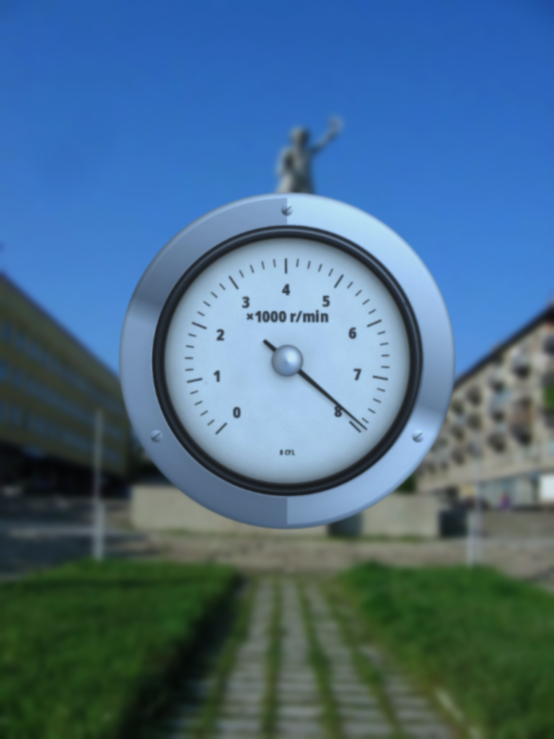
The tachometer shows 7900 rpm
